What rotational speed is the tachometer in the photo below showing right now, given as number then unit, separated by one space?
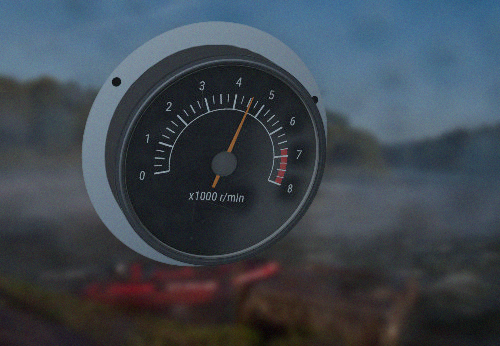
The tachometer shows 4500 rpm
